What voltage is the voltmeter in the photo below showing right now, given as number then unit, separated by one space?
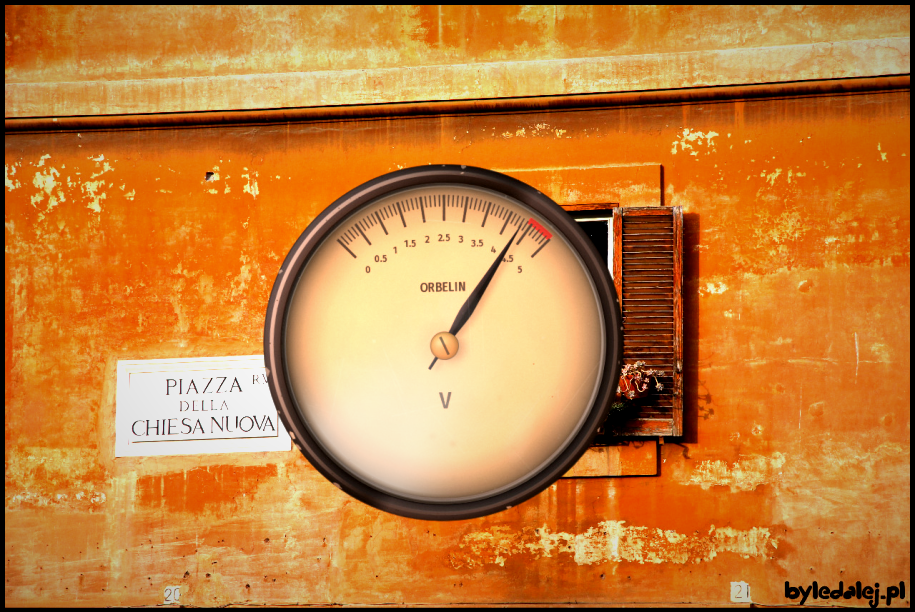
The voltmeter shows 4.3 V
